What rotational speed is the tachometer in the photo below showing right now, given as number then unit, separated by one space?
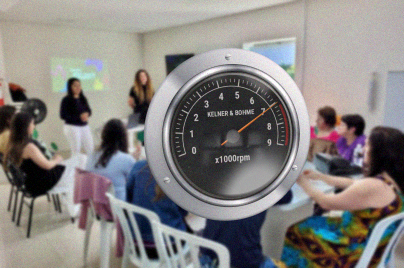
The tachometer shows 7000 rpm
